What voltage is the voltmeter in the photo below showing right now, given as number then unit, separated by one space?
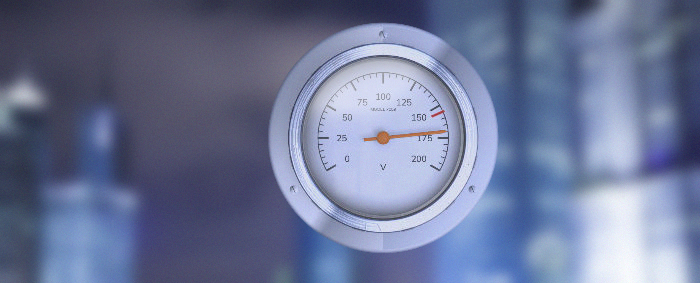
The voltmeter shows 170 V
